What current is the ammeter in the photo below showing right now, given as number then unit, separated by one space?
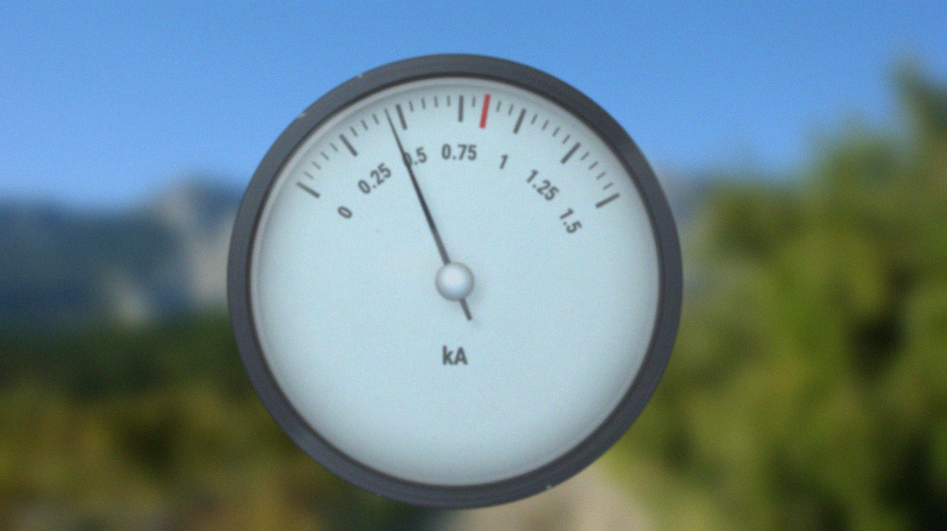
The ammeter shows 0.45 kA
